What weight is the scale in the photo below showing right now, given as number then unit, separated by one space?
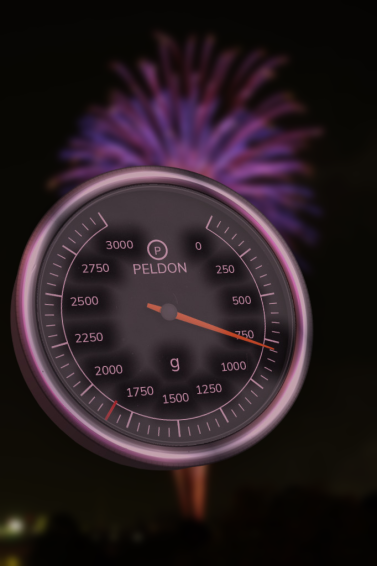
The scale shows 800 g
